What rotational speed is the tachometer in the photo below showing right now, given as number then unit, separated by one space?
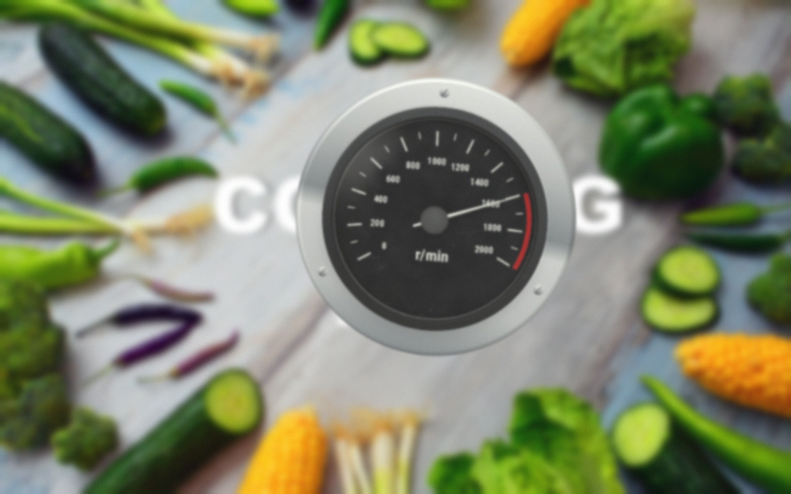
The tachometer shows 1600 rpm
